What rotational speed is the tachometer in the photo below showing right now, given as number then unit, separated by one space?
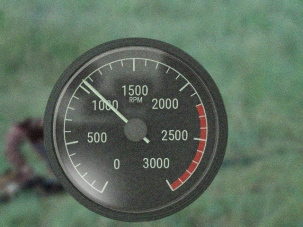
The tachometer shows 1050 rpm
